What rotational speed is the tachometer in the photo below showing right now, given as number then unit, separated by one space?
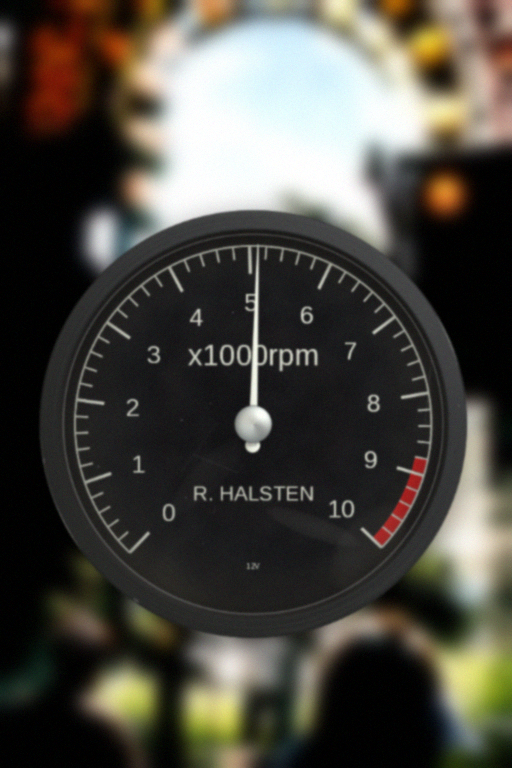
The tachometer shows 5100 rpm
